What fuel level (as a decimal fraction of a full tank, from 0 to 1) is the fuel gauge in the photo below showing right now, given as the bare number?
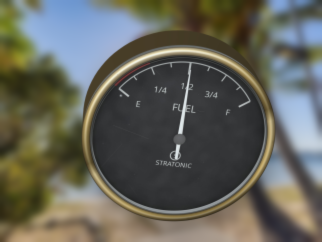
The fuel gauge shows 0.5
